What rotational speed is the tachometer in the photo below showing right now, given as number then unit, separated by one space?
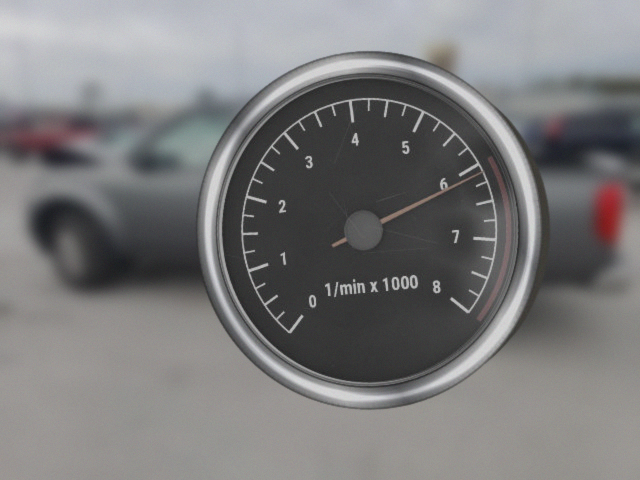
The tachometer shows 6125 rpm
